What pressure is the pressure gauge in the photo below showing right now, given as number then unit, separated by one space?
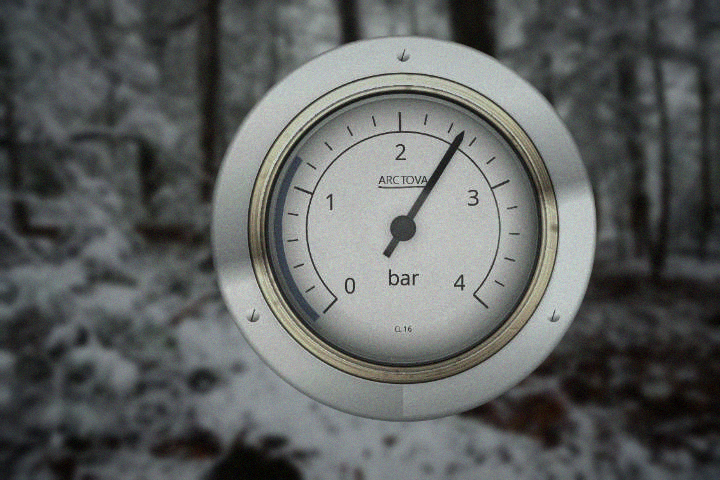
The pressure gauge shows 2.5 bar
